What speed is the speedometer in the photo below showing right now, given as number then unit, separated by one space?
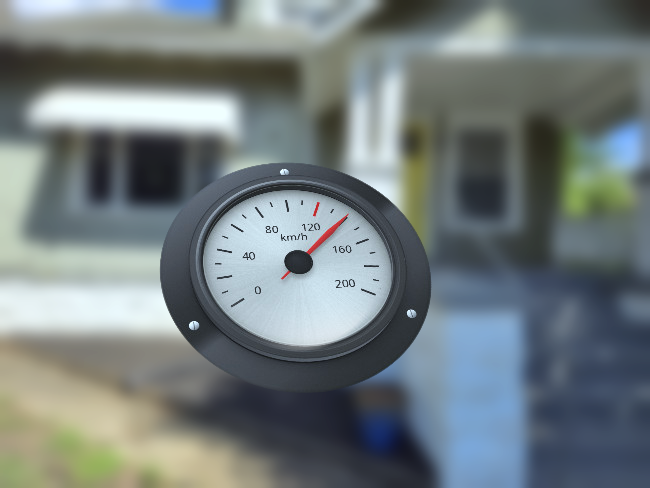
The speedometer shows 140 km/h
